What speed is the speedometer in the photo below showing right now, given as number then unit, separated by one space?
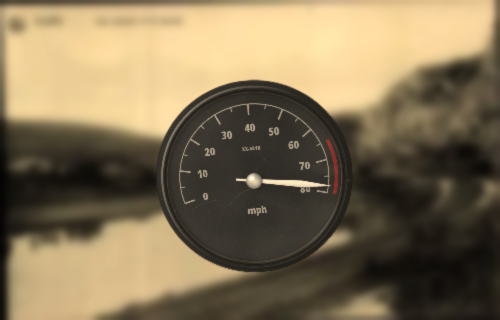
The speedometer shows 77.5 mph
